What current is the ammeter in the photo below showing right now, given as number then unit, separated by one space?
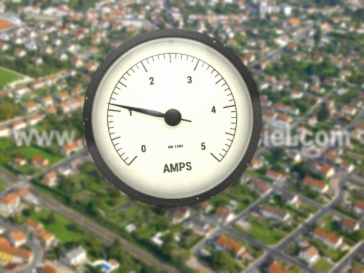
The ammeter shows 1.1 A
